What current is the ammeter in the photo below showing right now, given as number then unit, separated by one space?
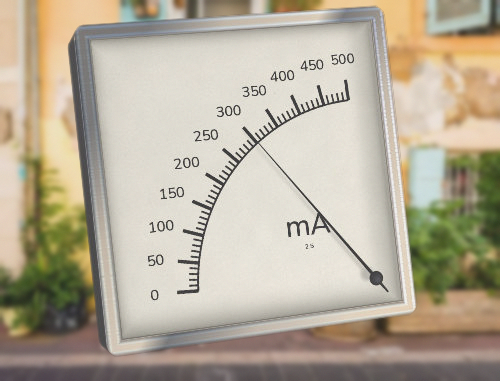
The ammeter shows 300 mA
